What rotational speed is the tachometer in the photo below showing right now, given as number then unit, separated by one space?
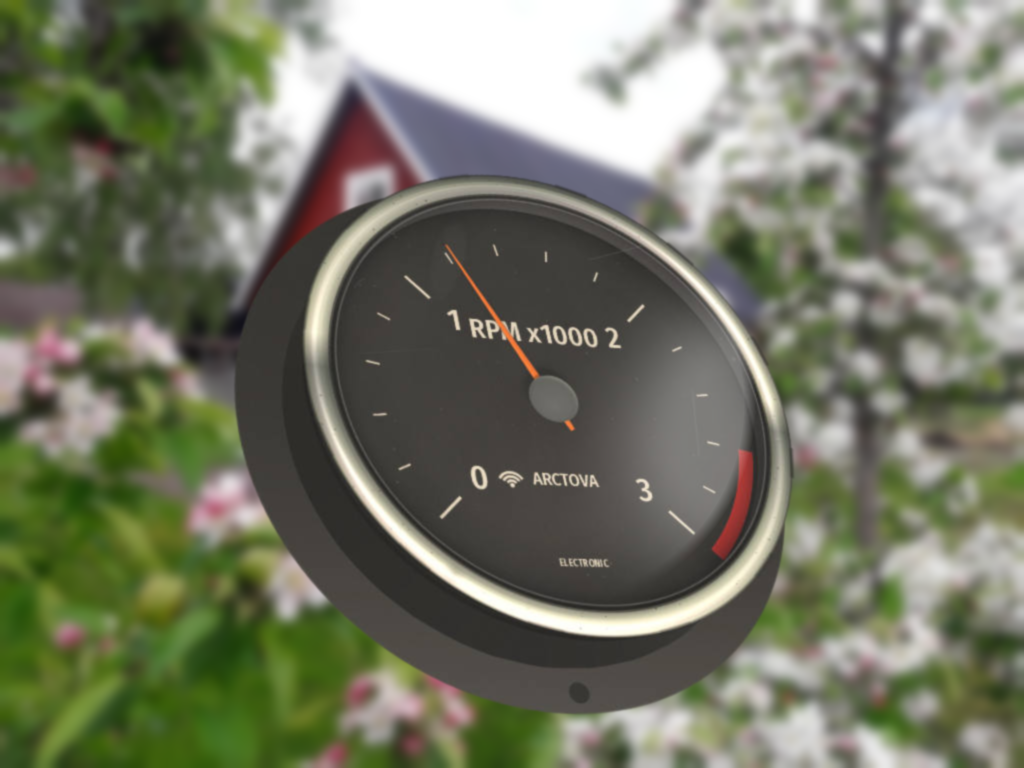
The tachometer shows 1200 rpm
